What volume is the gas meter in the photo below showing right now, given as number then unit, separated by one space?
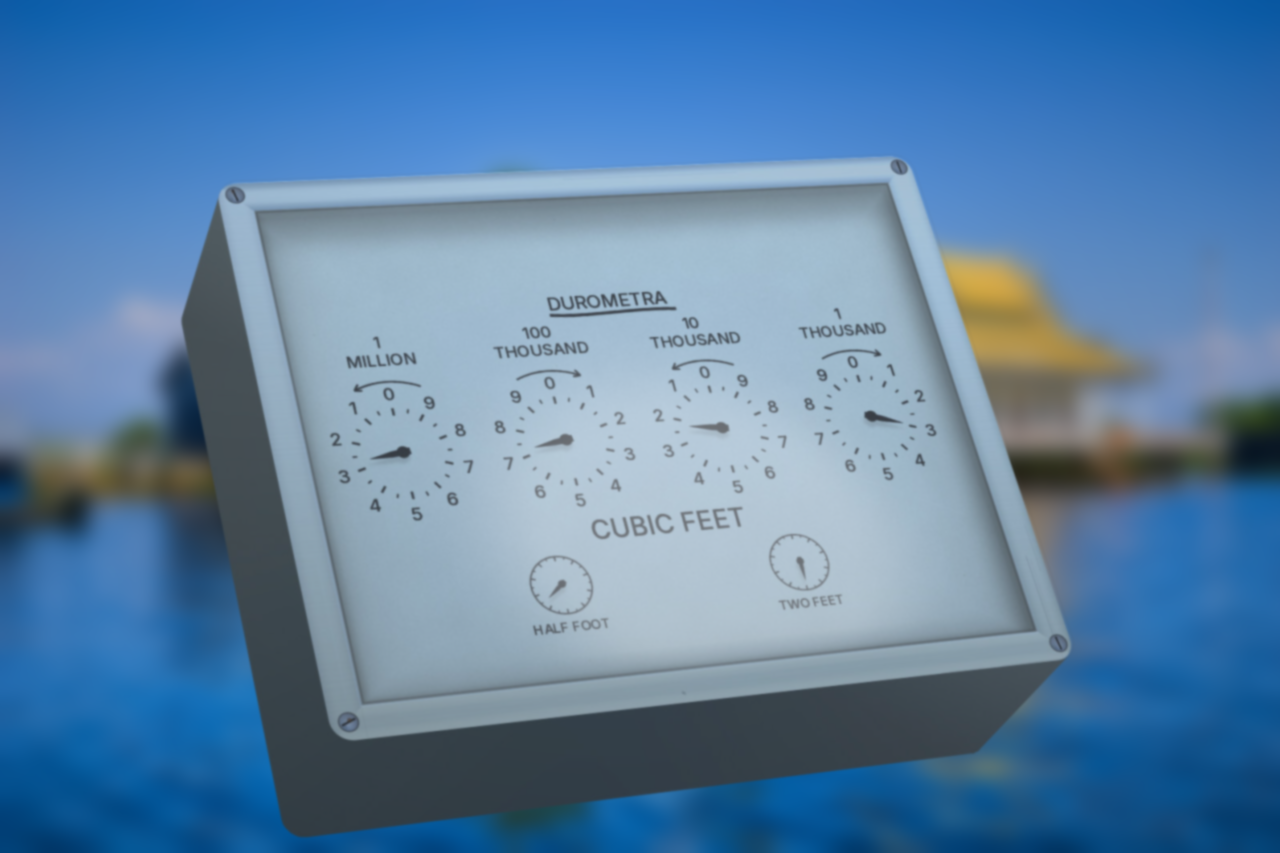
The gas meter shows 272300 ft³
